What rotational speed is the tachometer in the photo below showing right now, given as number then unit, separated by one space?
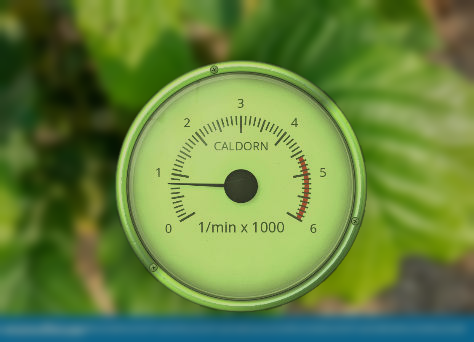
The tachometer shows 800 rpm
